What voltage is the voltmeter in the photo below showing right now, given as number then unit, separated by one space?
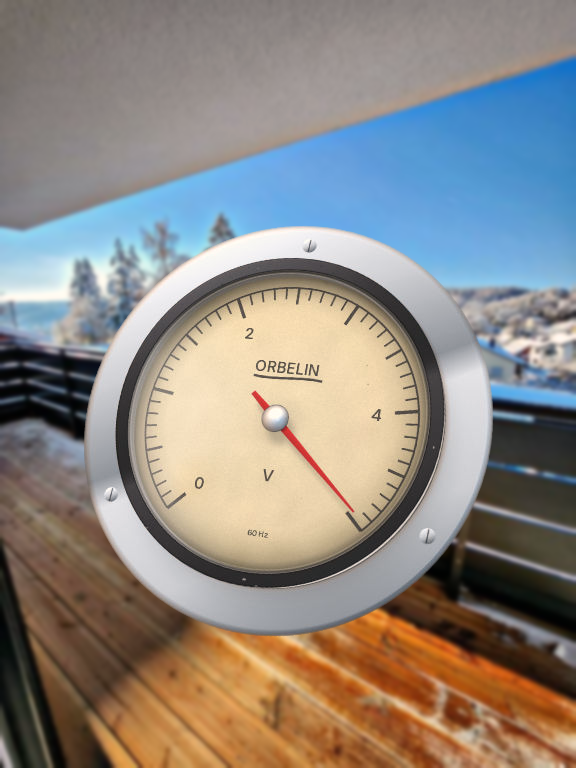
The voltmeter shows 4.95 V
